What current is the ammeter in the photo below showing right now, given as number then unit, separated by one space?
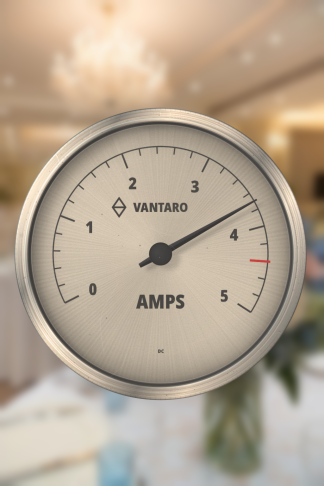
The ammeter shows 3.7 A
